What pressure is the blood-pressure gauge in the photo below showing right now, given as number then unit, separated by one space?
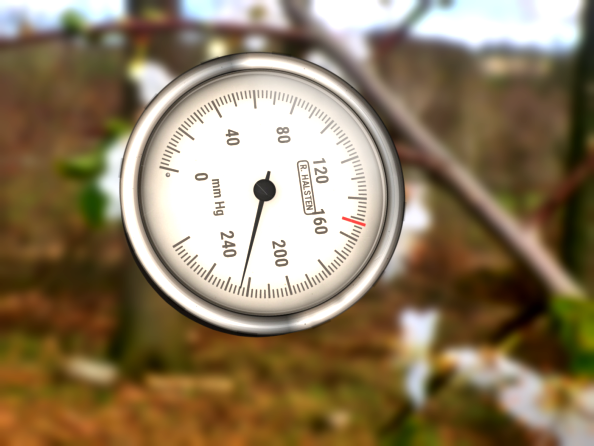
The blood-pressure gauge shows 224 mmHg
